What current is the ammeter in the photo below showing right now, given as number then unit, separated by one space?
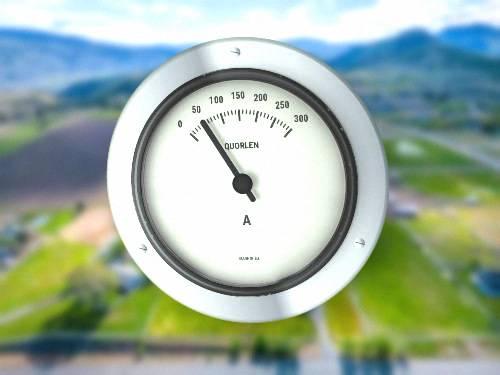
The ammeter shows 50 A
